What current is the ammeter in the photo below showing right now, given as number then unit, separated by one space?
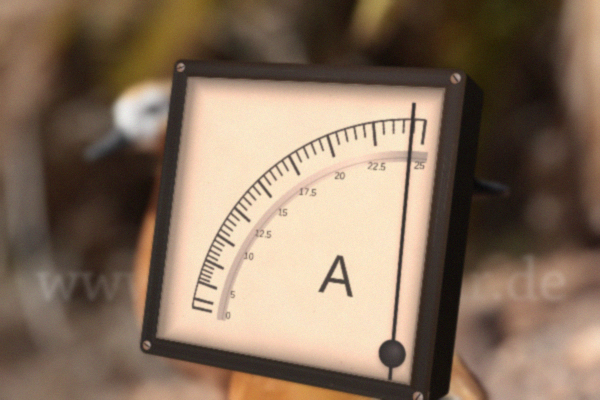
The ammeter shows 24.5 A
